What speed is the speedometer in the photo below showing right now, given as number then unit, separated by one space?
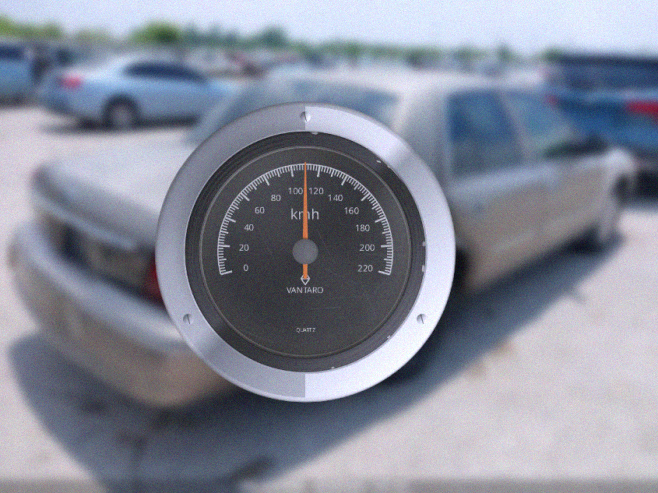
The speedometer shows 110 km/h
